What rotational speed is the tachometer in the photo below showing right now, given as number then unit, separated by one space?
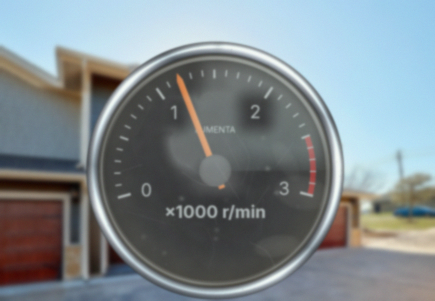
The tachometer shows 1200 rpm
